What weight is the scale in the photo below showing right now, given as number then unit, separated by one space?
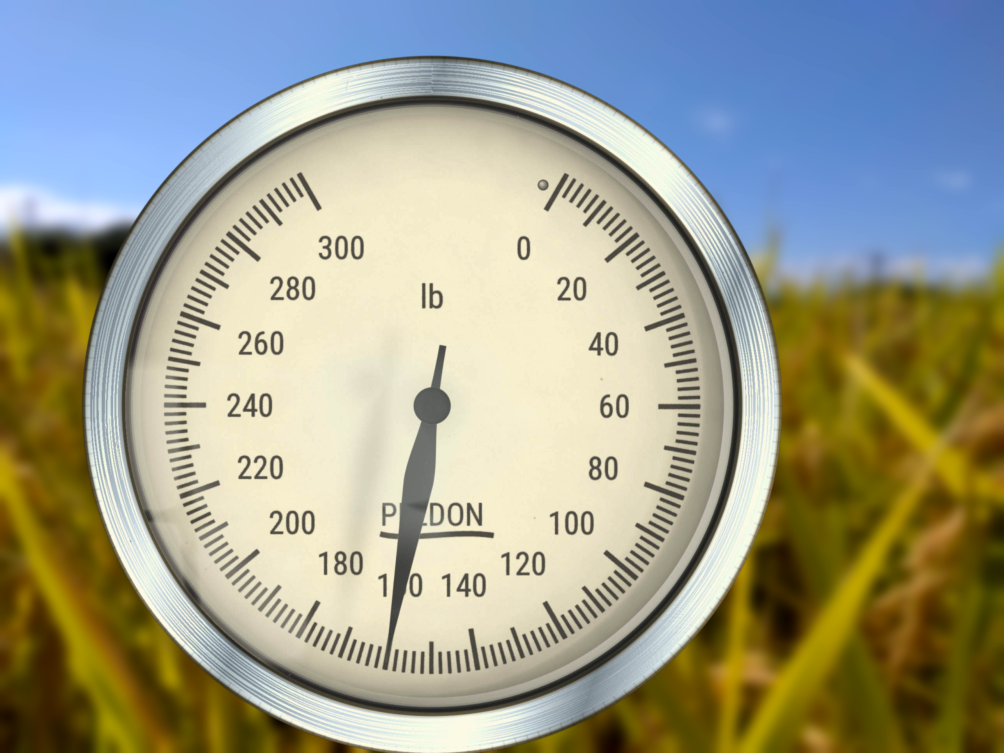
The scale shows 160 lb
